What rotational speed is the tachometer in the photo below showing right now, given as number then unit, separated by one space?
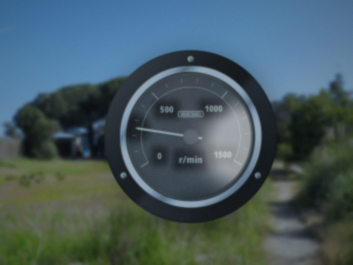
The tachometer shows 250 rpm
